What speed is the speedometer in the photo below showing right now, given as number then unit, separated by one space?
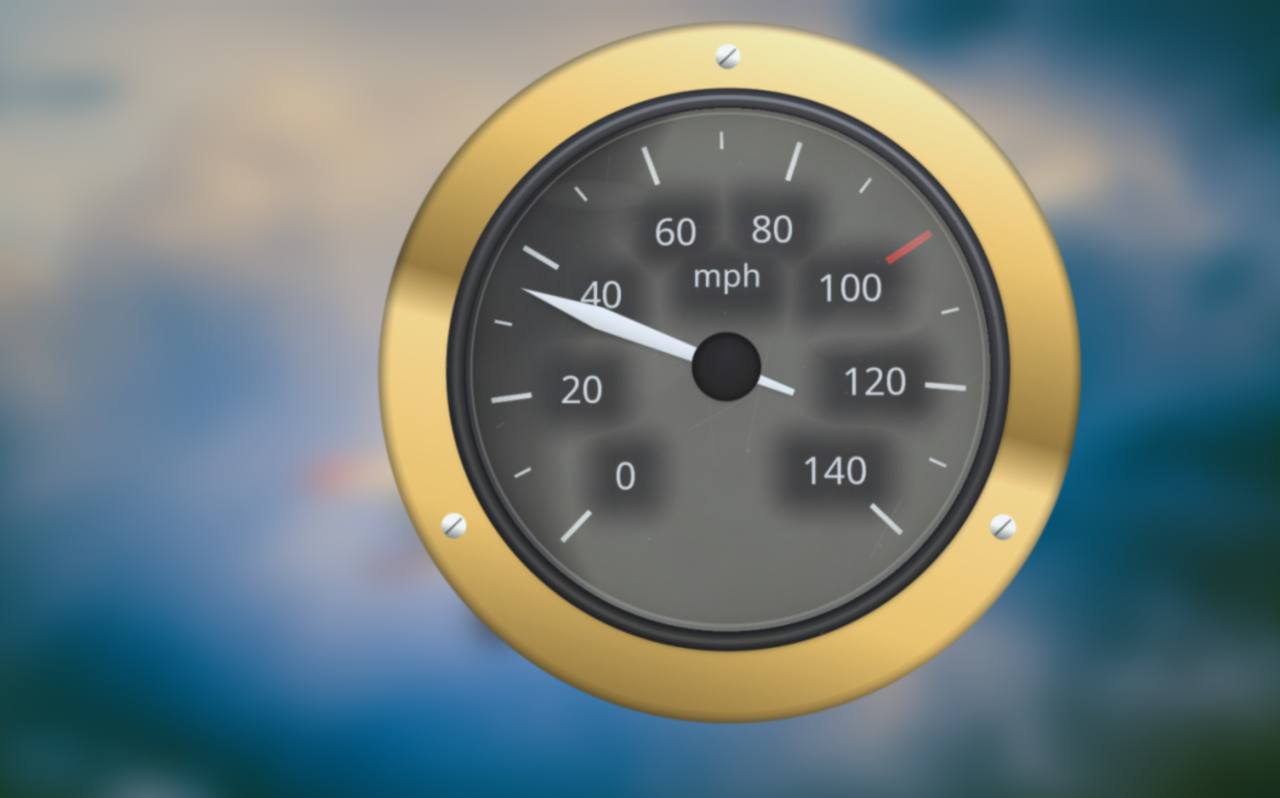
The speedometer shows 35 mph
